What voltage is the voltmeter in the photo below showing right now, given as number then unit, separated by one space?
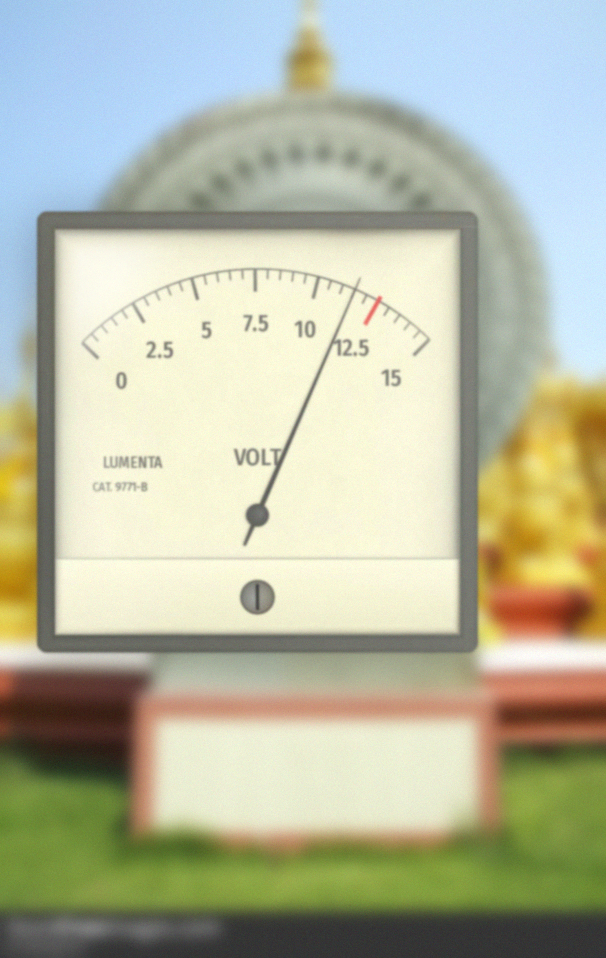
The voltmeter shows 11.5 V
